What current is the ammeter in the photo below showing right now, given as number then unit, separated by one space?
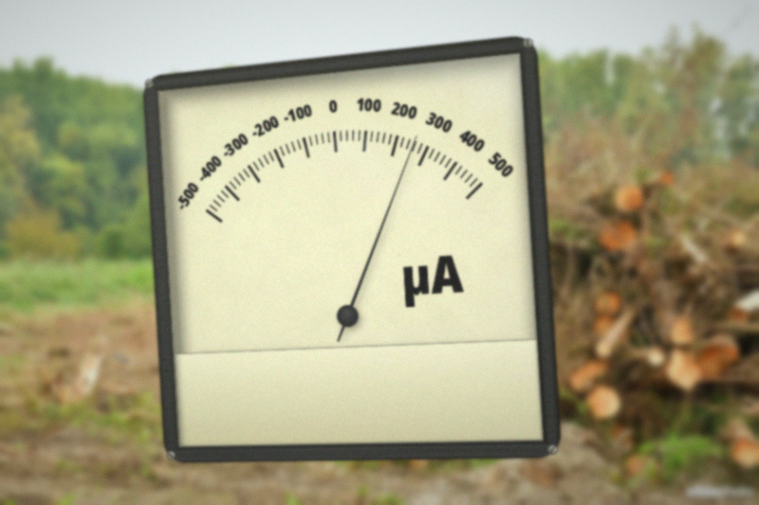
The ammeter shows 260 µA
